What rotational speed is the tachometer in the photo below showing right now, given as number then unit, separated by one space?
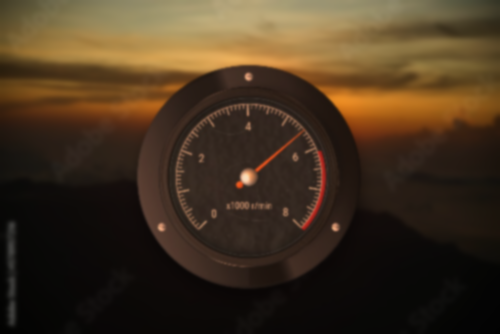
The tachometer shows 5500 rpm
